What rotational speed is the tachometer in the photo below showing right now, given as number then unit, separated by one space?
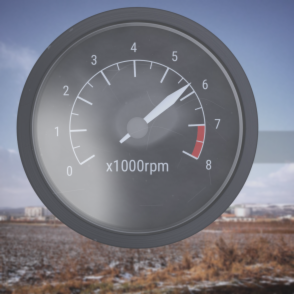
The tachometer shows 5750 rpm
